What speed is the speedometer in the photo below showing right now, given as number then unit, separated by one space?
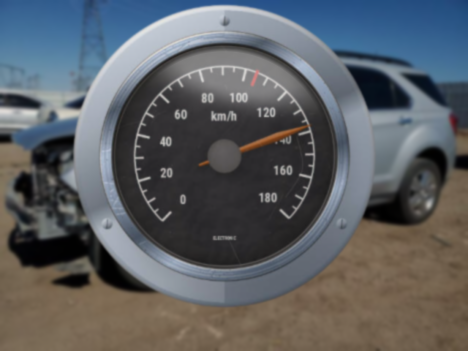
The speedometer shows 137.5 km/h
